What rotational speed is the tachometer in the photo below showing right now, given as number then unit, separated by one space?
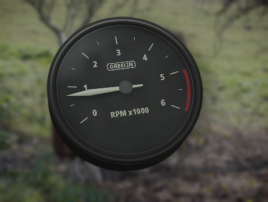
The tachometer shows 750 rpm
